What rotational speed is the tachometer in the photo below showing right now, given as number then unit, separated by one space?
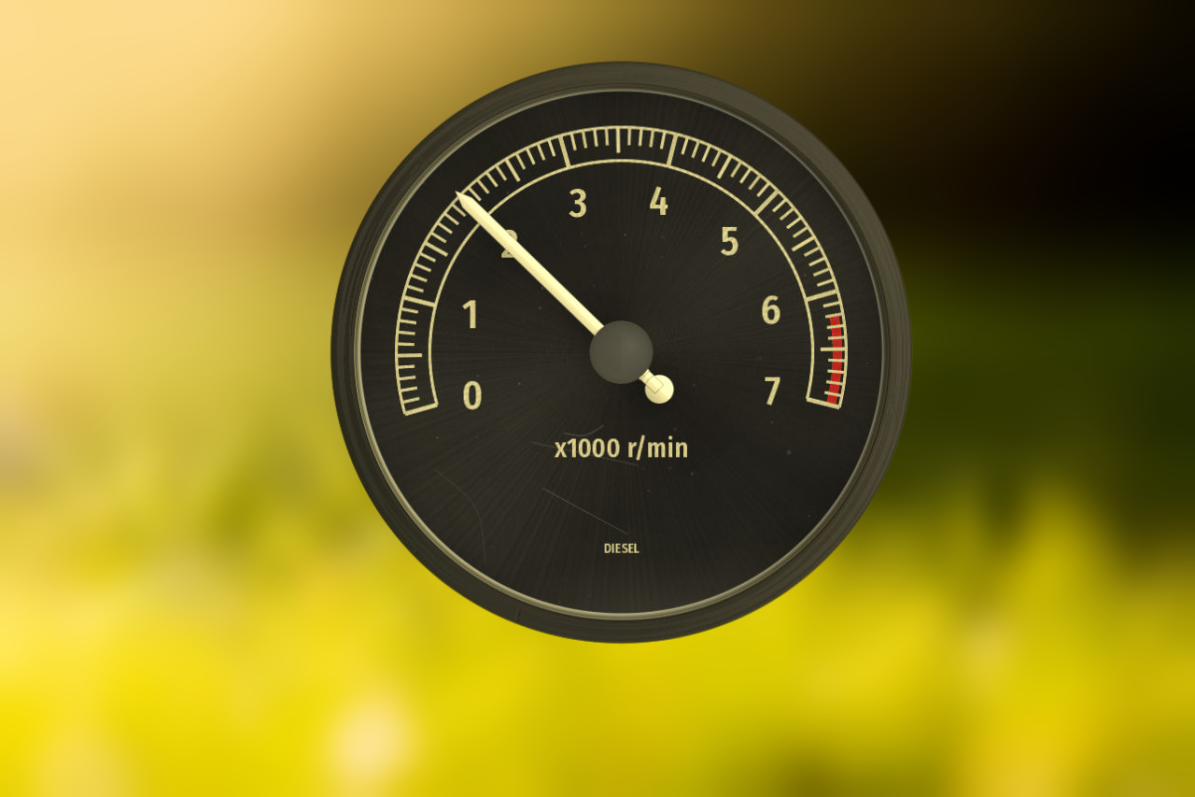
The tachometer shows 2000 rpm
